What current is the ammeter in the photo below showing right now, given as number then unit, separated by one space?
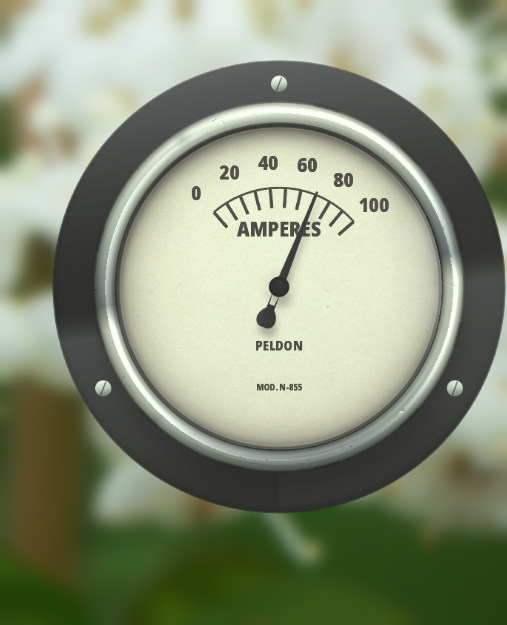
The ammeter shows 70 A
